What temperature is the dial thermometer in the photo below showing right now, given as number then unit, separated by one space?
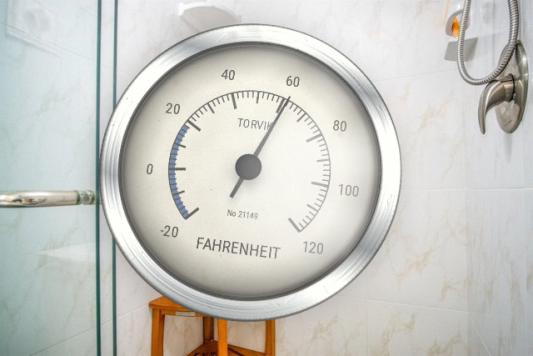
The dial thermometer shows 62 °F
